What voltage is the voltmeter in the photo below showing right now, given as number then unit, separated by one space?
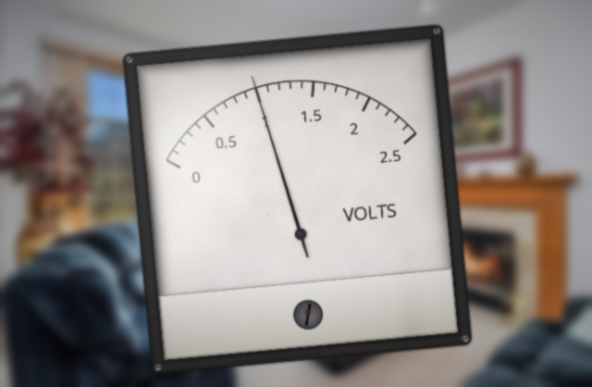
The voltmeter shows 1 V
